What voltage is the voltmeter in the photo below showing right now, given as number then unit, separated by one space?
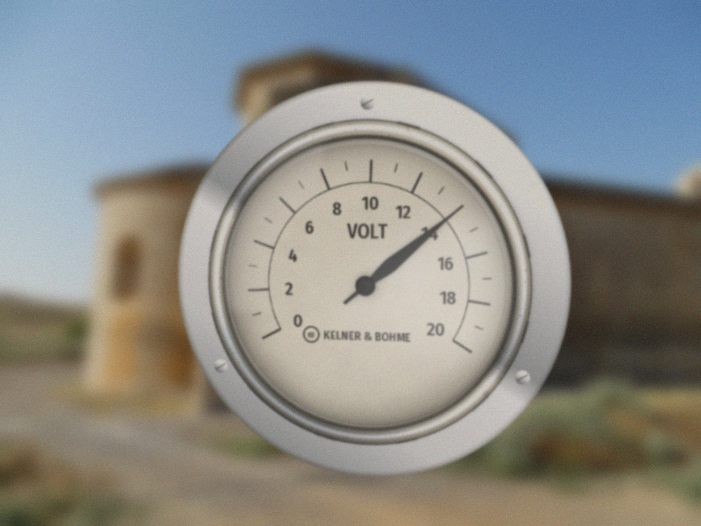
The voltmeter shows 14 V
